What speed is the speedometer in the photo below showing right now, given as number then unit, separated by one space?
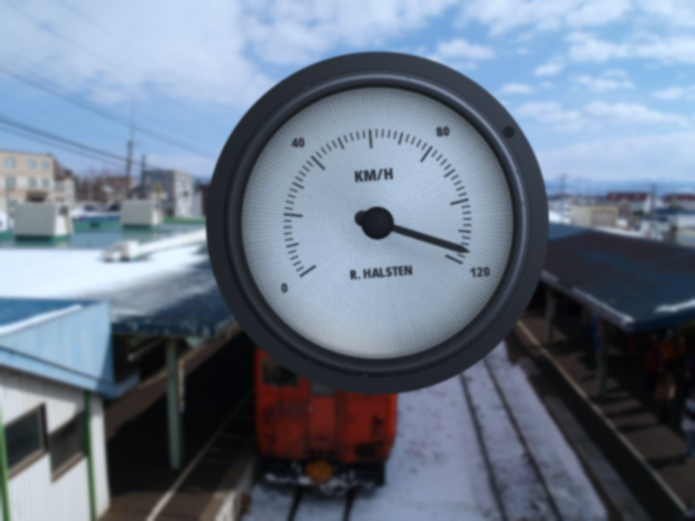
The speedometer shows 116 km/h
